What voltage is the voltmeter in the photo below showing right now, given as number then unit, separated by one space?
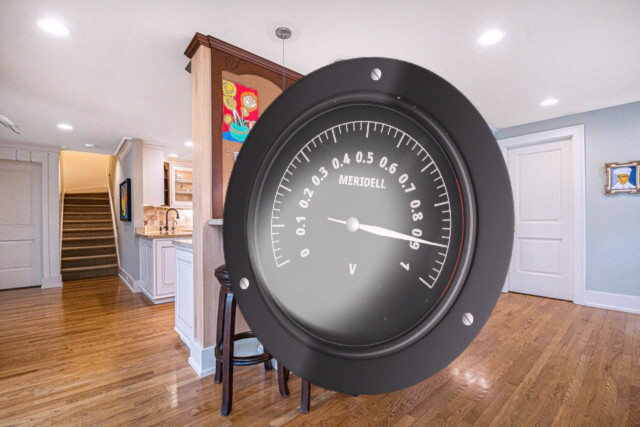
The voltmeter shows 0.9 V
